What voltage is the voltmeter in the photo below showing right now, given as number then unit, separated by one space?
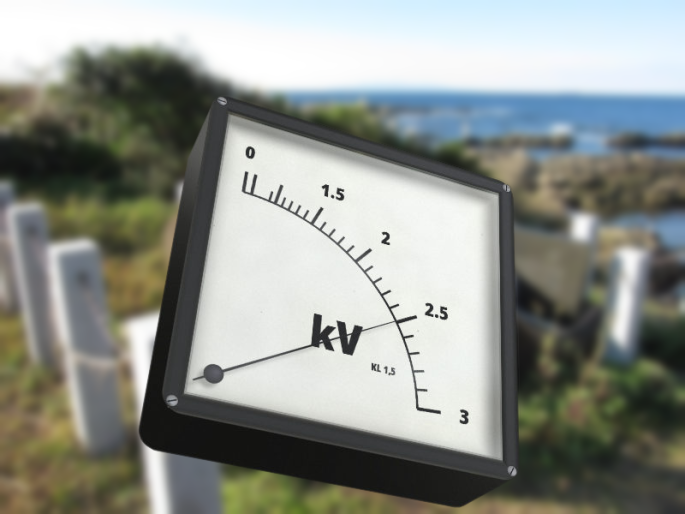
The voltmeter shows 2.5 kV
